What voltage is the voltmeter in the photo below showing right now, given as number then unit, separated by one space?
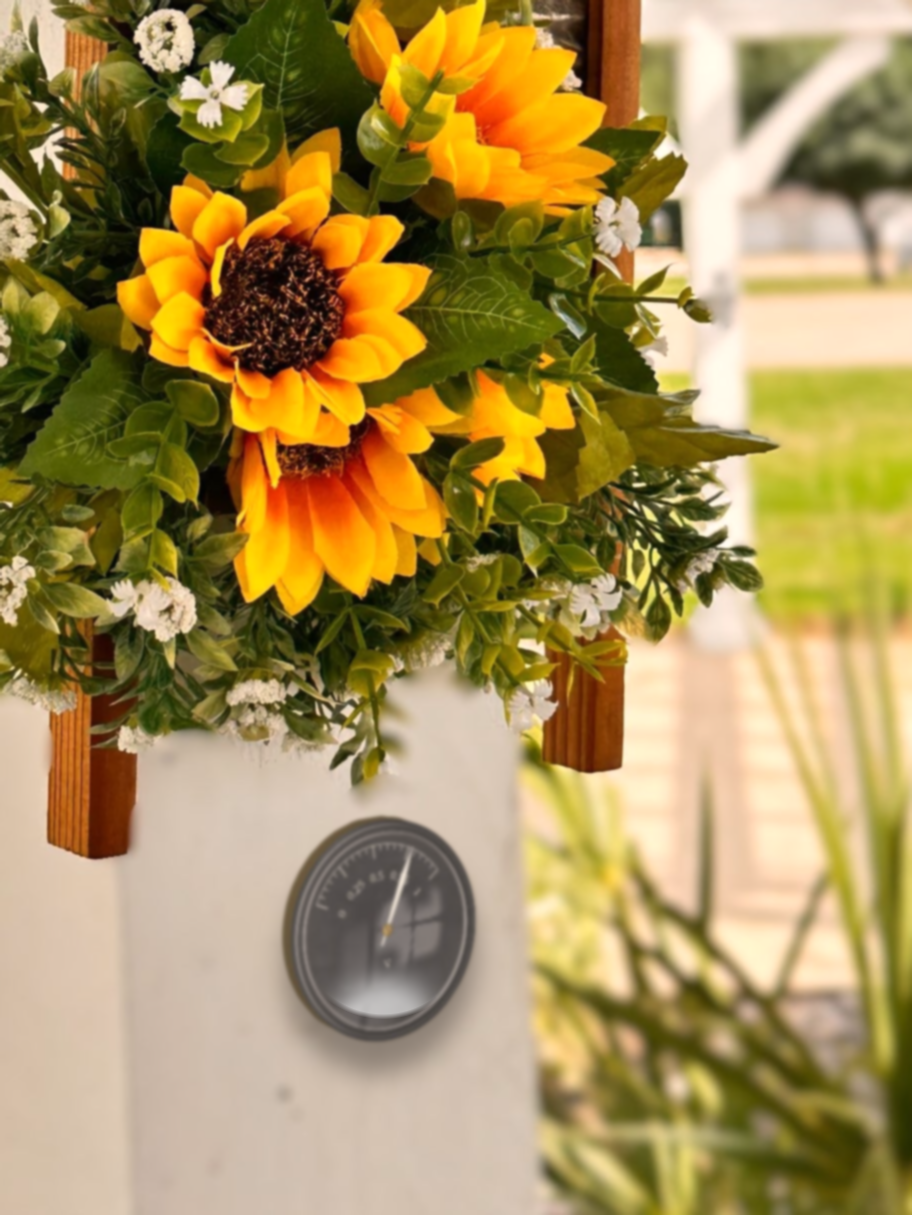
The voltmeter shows 0.75 V
